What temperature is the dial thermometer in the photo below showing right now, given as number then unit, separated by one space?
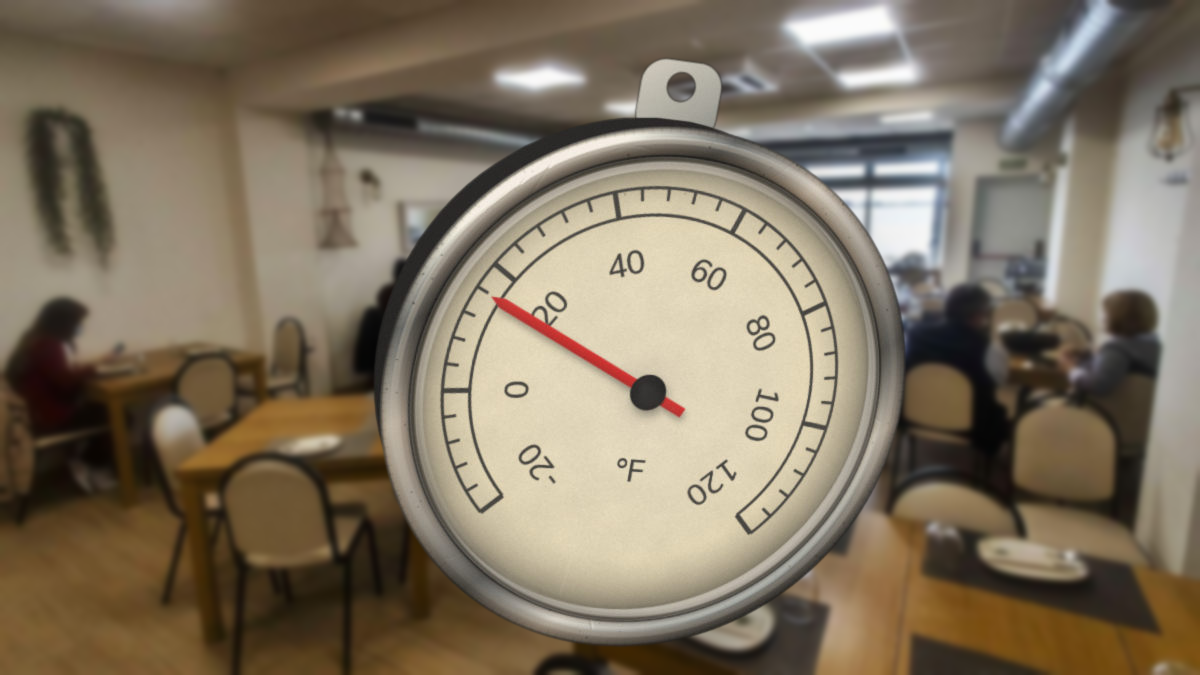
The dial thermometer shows 16 °F
